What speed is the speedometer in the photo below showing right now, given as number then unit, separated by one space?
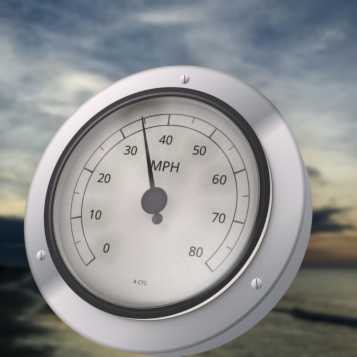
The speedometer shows 35 mph
